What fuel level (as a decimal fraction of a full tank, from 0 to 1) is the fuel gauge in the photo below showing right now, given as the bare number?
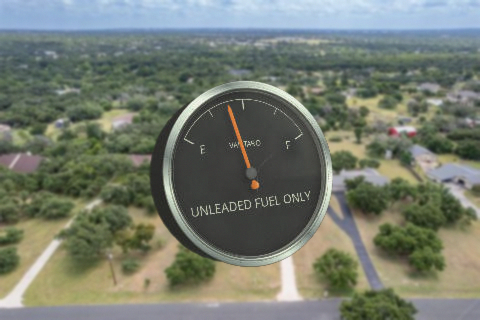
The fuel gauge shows 0.375
